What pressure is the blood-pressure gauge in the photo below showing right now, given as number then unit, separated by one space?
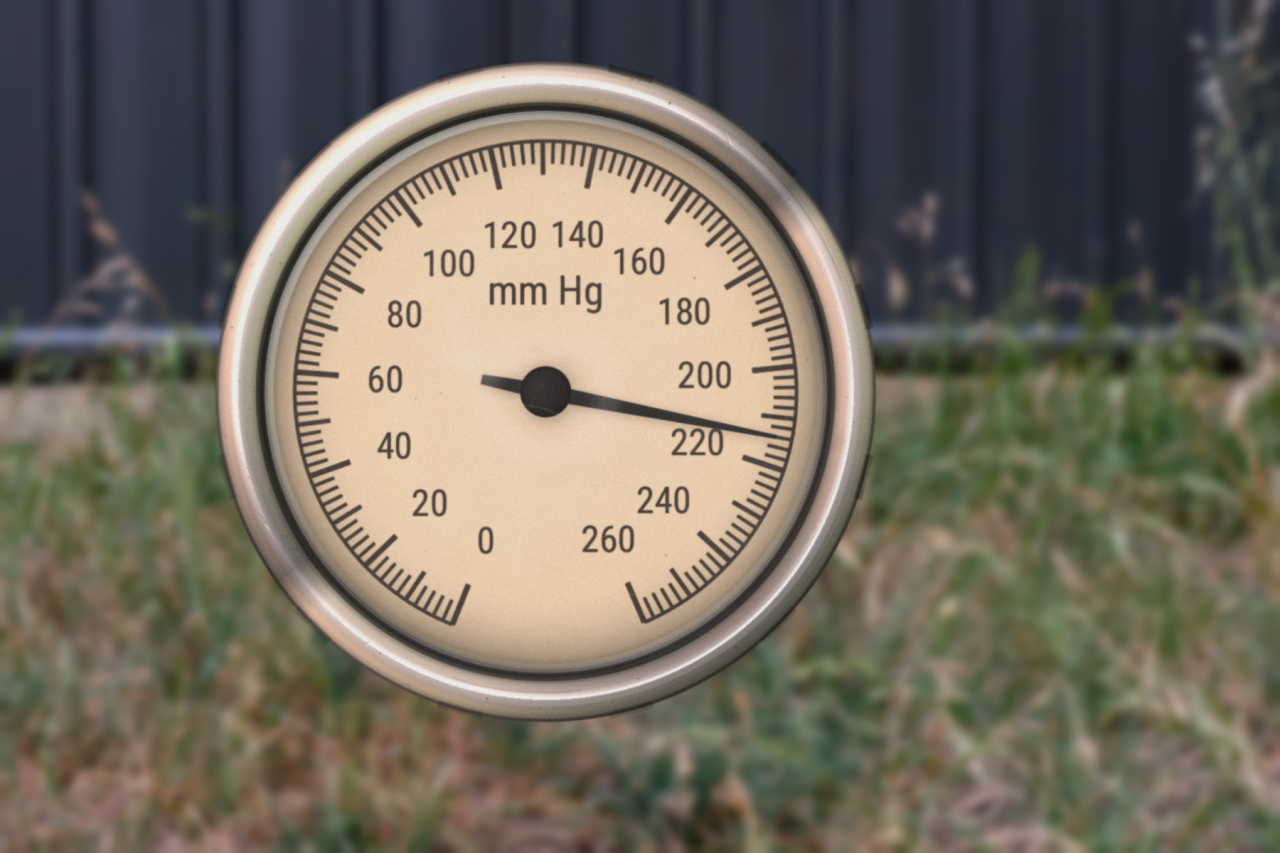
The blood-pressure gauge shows 214 mmHg
